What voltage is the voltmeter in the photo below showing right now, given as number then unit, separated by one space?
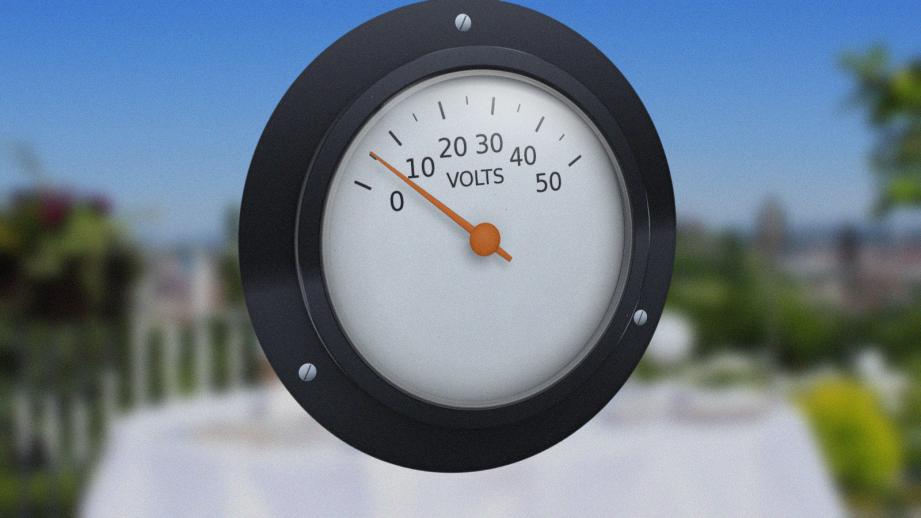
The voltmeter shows 5 V
